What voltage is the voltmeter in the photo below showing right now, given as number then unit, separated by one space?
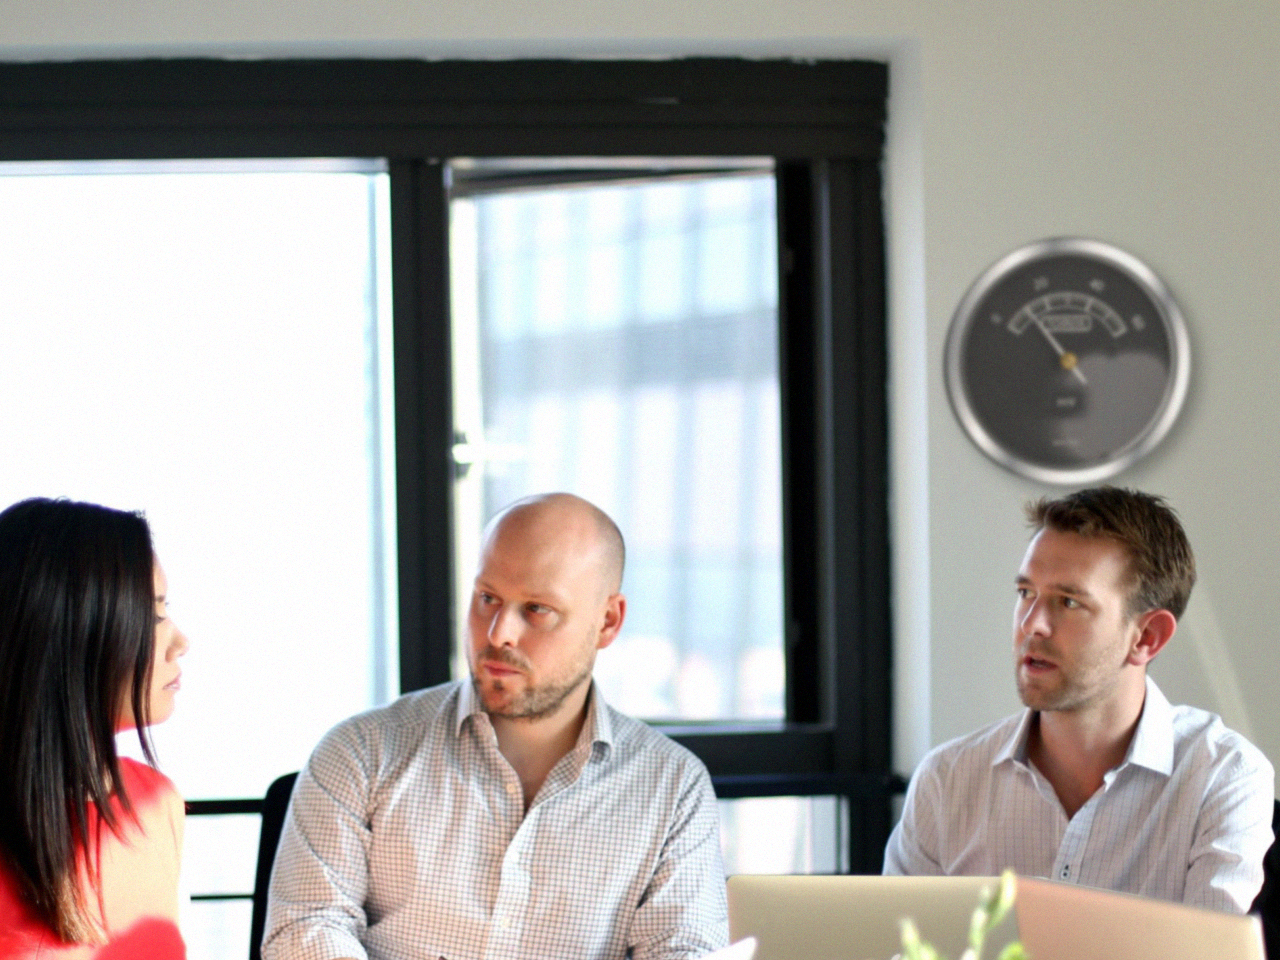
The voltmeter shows 10 mV
